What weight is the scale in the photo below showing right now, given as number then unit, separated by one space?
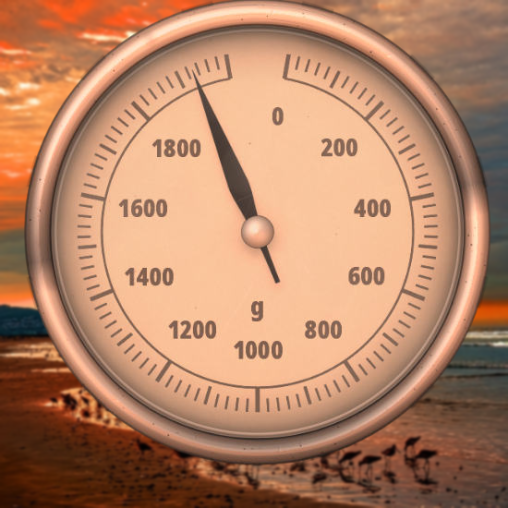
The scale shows 1930 g
